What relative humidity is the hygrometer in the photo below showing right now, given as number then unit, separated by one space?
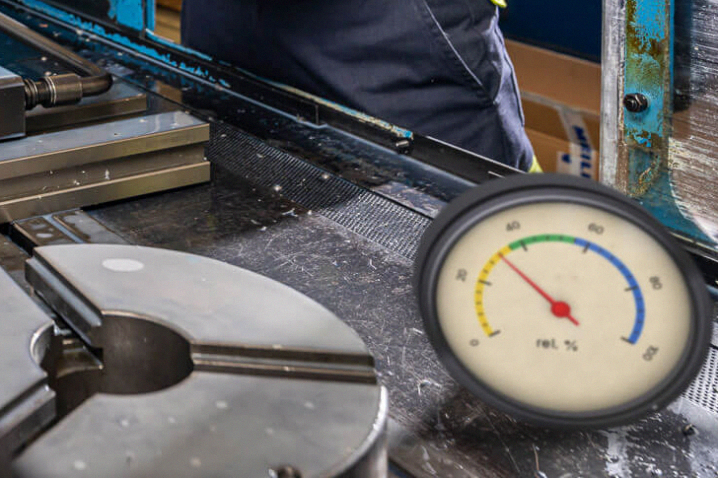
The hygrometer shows 32 %
